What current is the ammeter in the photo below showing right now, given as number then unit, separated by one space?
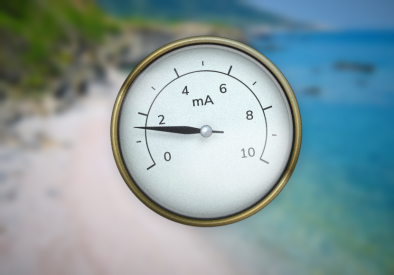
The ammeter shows 1.5 mA
